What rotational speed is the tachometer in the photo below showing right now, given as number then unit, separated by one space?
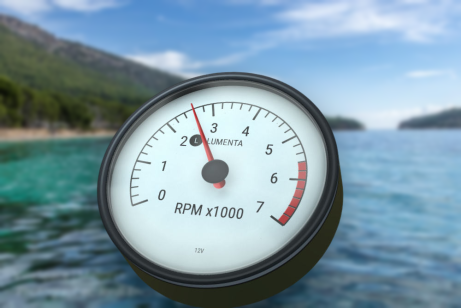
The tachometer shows 2600 rpm
